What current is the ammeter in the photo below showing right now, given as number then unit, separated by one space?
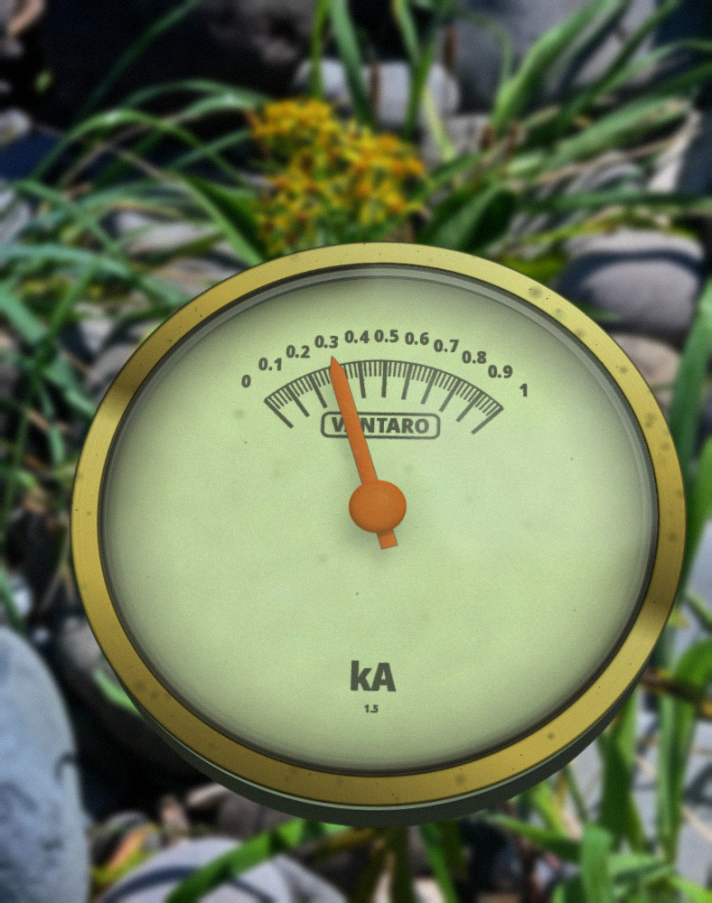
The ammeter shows 0.3 kA
